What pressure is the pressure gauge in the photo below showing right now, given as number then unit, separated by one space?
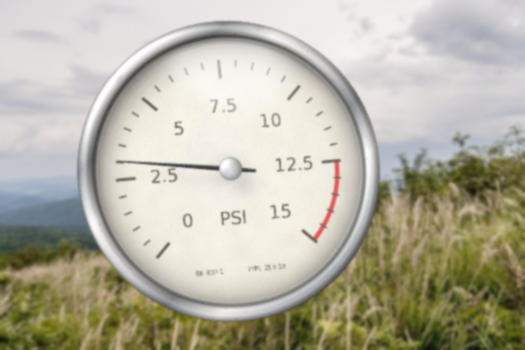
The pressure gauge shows 3 psi
